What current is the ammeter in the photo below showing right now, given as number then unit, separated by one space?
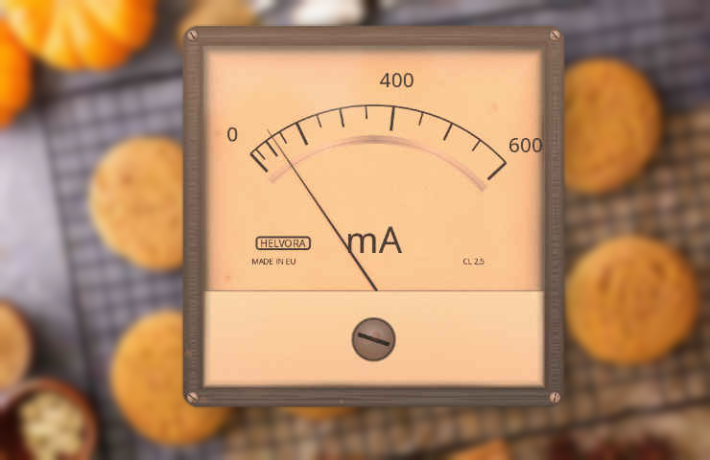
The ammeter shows 125 mA
